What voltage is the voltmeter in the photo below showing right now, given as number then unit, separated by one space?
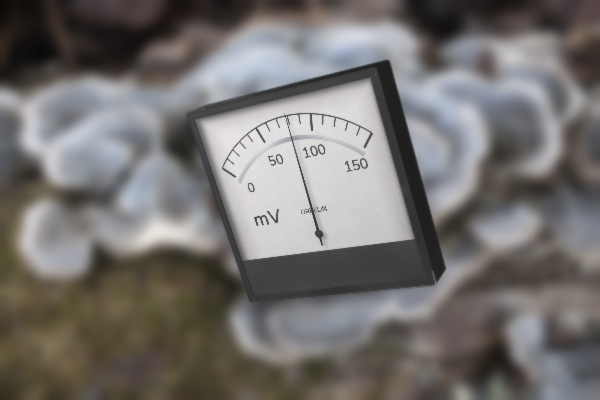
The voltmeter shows 80 mV
